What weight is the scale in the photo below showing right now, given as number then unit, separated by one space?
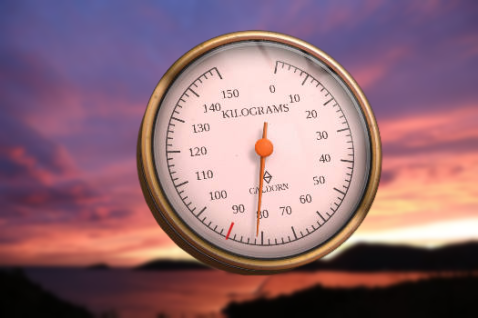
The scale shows 82 kg
